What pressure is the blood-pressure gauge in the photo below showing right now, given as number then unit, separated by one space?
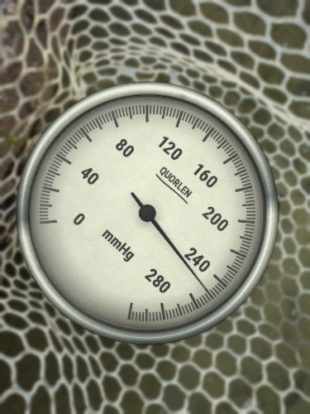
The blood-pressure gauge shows 250 mmHg
